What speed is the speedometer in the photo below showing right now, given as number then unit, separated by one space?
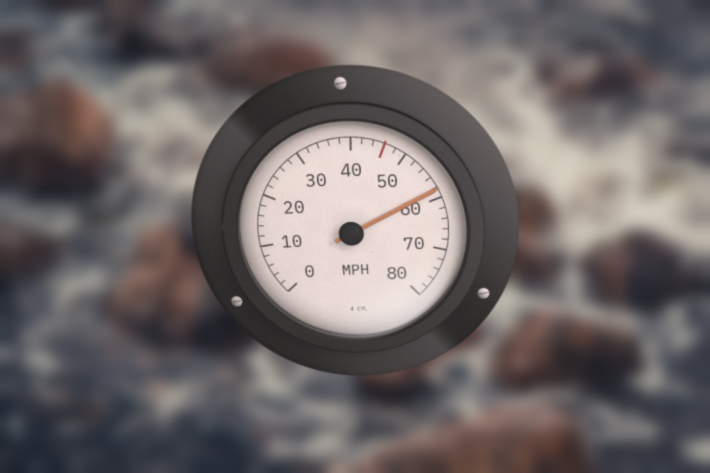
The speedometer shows 58 mph
